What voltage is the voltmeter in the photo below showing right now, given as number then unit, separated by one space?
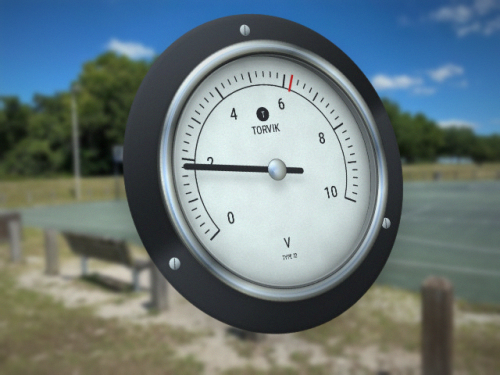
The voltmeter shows 1.8 V
